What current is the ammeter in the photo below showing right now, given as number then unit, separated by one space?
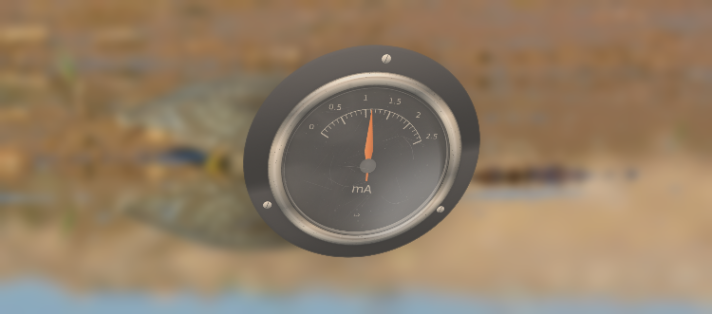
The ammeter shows 1.1 mA
